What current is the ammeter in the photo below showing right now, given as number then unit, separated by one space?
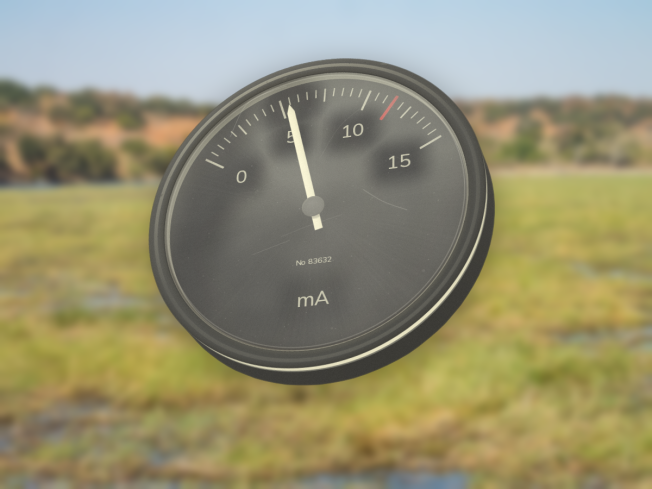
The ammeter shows 5.5 mA
